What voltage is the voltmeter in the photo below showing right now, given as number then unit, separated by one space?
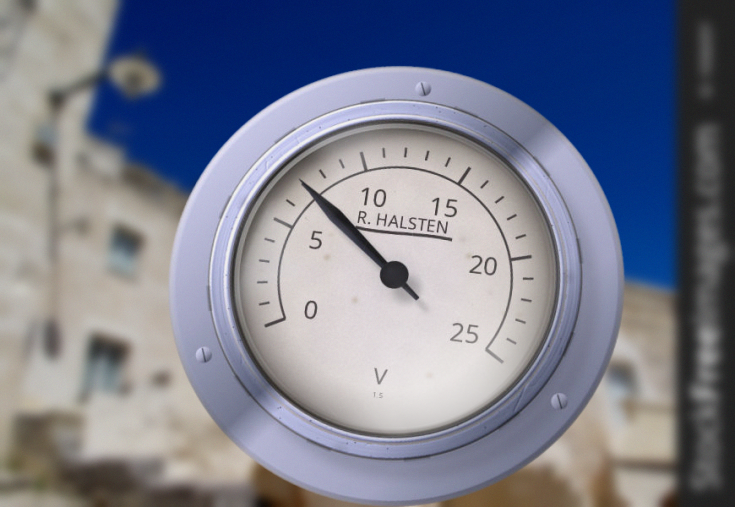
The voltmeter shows 7 V
